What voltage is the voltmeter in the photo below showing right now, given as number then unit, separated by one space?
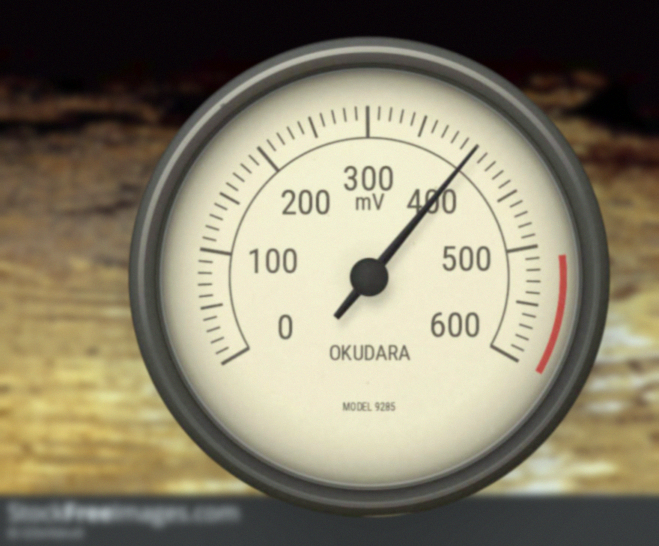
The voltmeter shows 400 mV
